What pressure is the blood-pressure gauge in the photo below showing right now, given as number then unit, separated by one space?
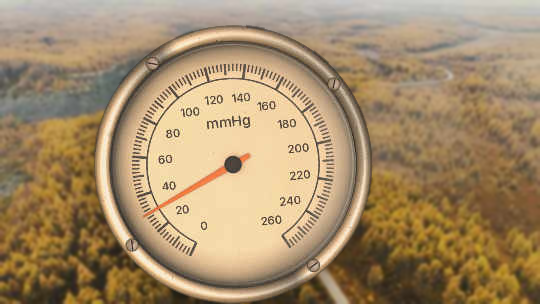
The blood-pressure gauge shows 30 mmHg
